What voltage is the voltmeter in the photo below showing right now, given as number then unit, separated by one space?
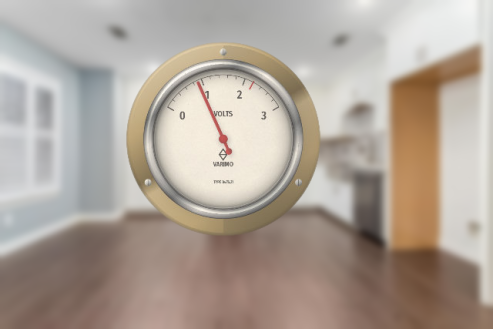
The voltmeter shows 0.9 V
